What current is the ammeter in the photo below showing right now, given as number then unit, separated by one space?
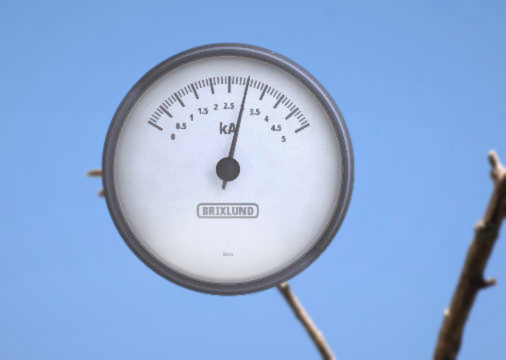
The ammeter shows 3 kA
